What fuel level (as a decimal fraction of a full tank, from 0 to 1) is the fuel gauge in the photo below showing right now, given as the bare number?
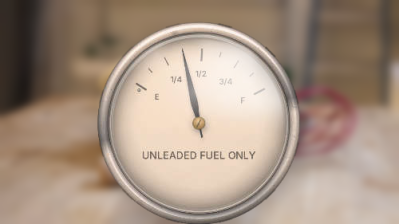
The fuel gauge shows 0.375
